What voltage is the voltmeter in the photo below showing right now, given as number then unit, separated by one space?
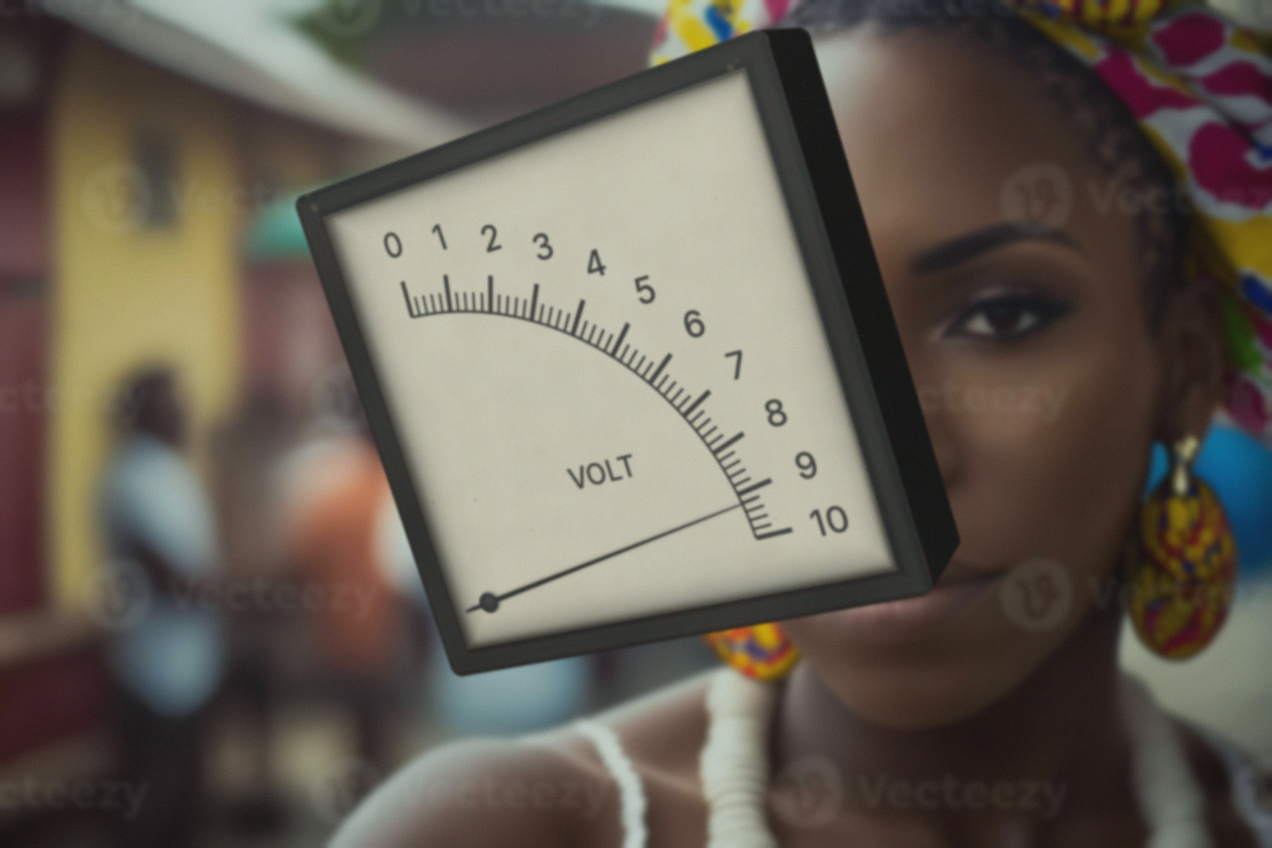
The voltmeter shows 9.2 V
